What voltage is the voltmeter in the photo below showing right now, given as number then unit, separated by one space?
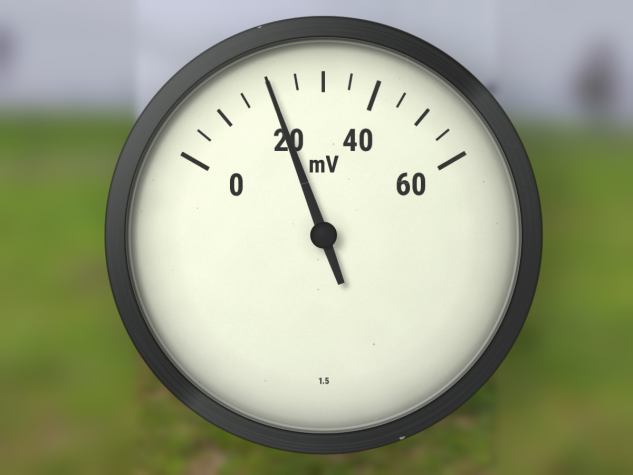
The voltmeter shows 20 mV
